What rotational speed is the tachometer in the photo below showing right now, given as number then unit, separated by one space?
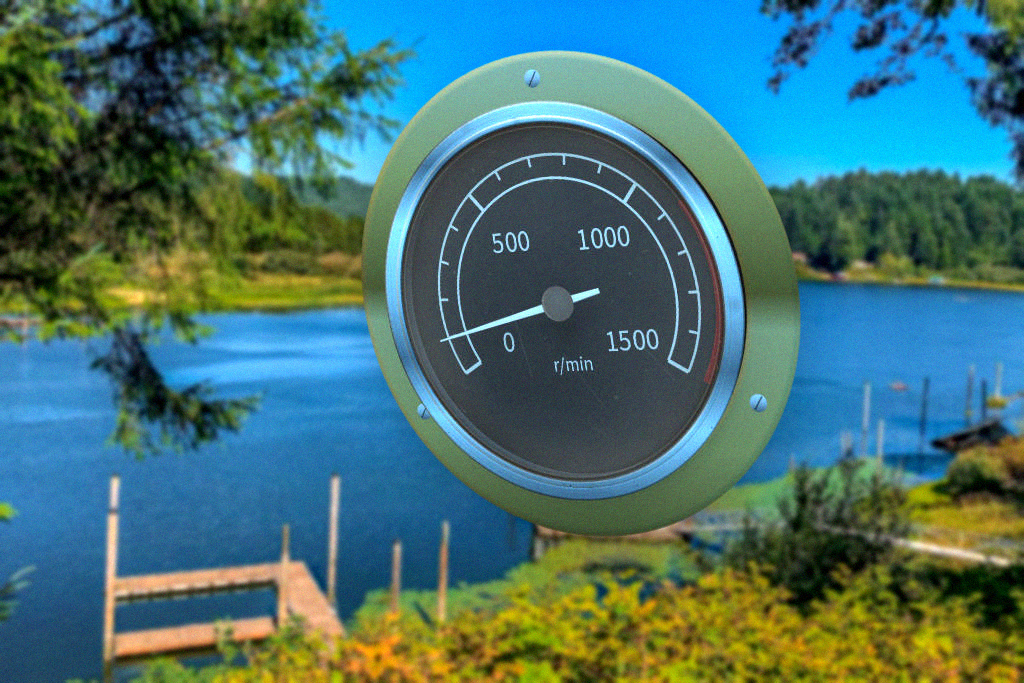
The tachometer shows 100 rpm
